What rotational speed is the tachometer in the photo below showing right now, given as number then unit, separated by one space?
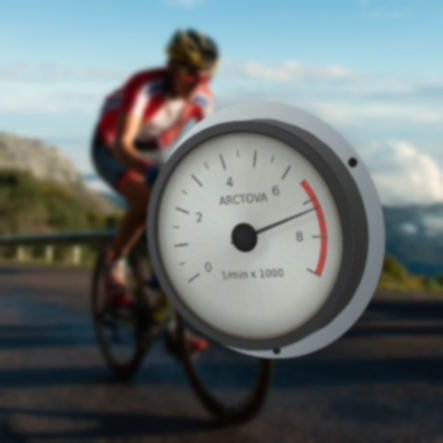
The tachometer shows 7250 rpm
